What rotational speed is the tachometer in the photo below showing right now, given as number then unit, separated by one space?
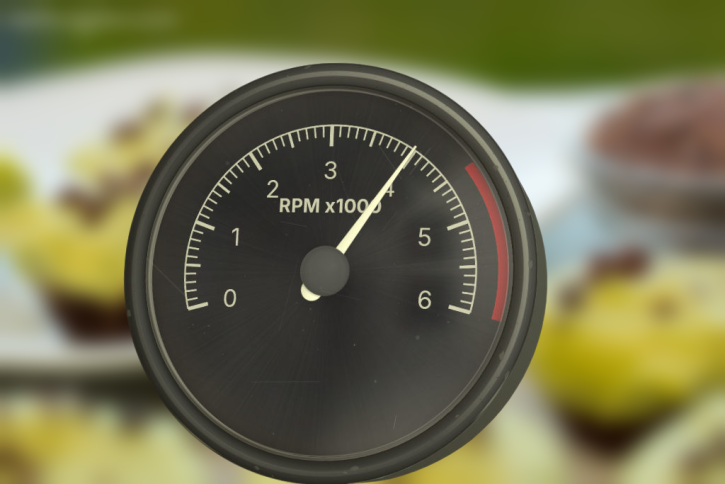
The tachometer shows 4000 rpm
